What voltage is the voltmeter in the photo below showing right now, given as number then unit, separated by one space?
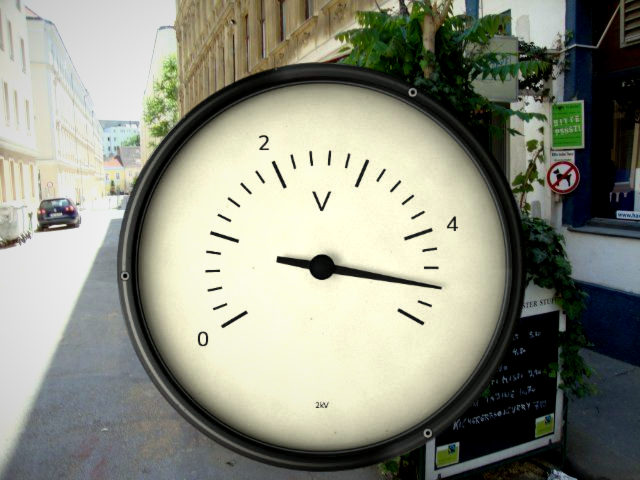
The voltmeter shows 4.6 V
